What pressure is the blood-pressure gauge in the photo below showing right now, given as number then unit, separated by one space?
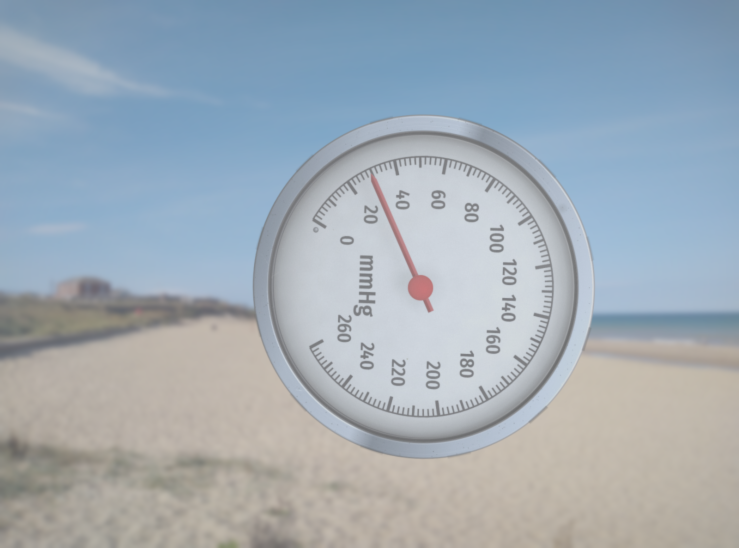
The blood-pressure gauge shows 30 mmHg
